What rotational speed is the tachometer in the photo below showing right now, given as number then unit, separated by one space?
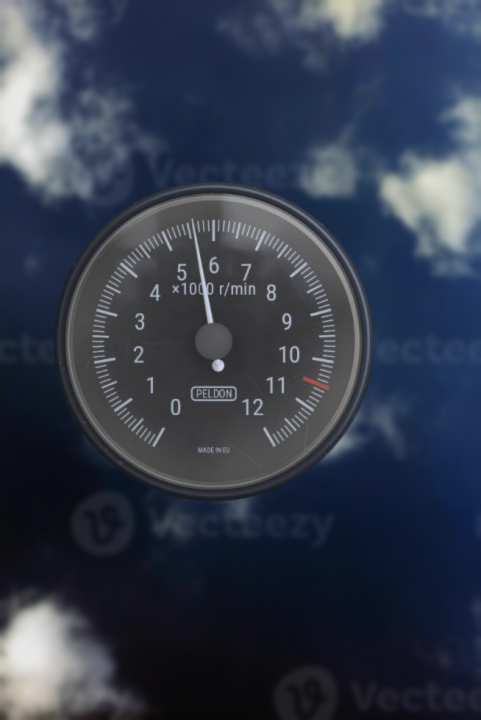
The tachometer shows 5600 rpm
